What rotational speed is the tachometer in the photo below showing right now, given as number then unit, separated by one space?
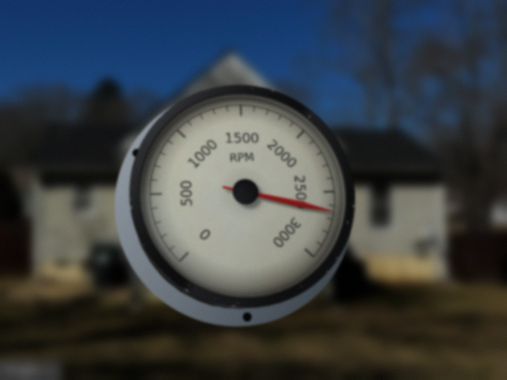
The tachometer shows 2650 rpm
